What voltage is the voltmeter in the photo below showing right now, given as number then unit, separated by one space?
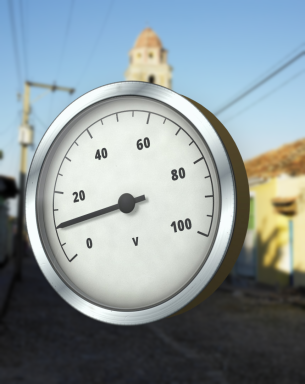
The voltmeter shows 10 V
